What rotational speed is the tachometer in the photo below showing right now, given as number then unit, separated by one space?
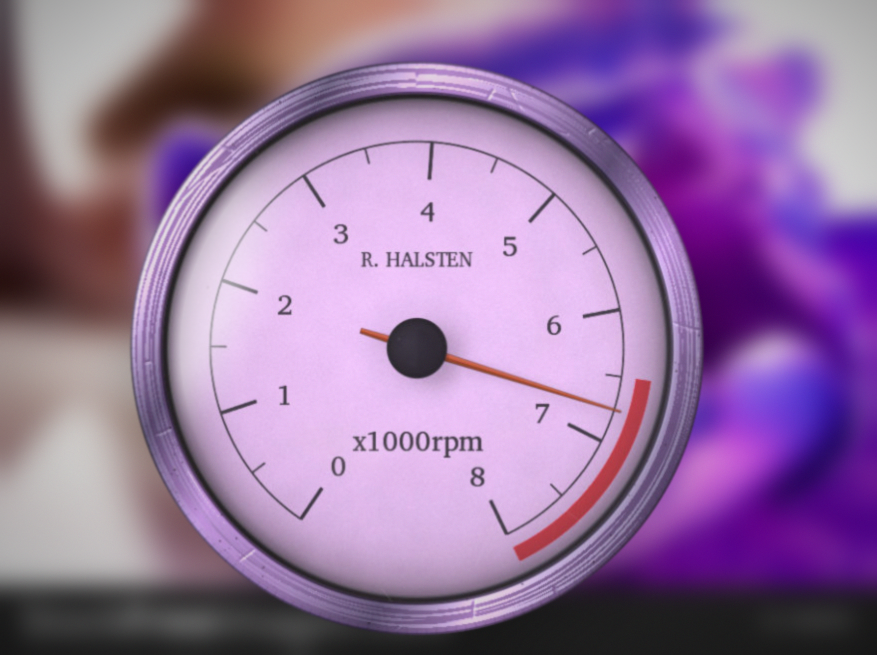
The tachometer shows 6750 rpm
